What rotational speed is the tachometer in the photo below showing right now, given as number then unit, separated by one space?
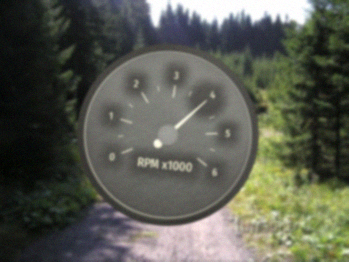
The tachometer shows 4000 rpm
